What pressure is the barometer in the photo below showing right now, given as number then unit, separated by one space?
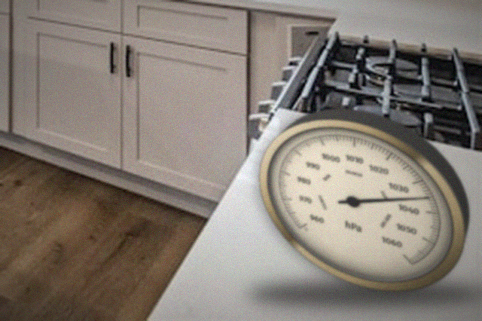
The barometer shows 1035 hPa
